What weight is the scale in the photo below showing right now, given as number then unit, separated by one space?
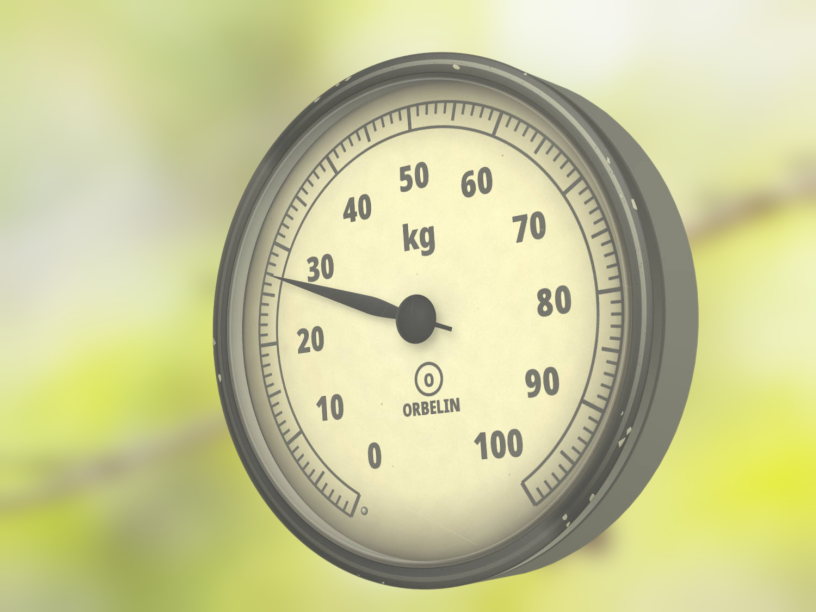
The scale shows 27 kg
